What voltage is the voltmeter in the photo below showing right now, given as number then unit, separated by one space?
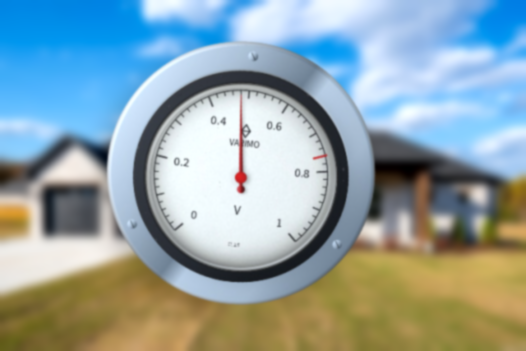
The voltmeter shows 0.48 V
